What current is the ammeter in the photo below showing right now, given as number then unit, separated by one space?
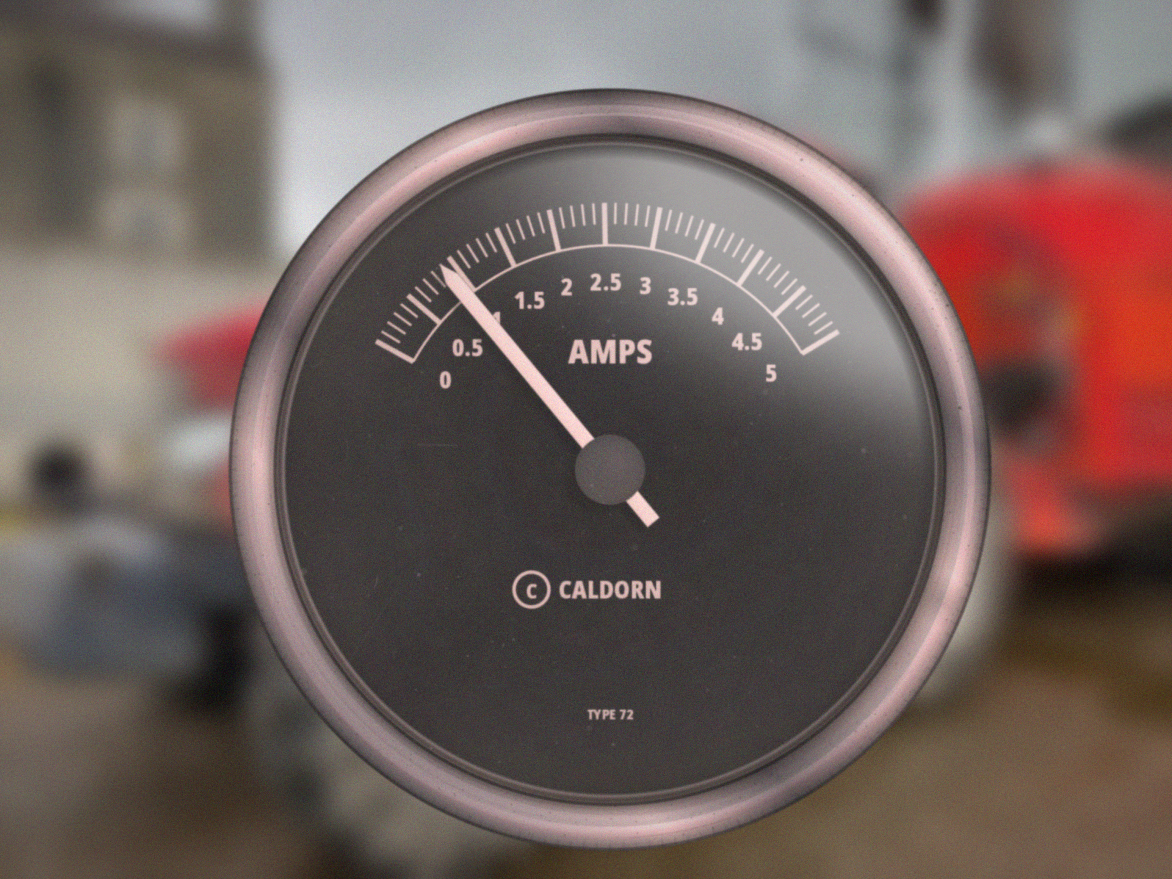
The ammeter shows 0.9 A
